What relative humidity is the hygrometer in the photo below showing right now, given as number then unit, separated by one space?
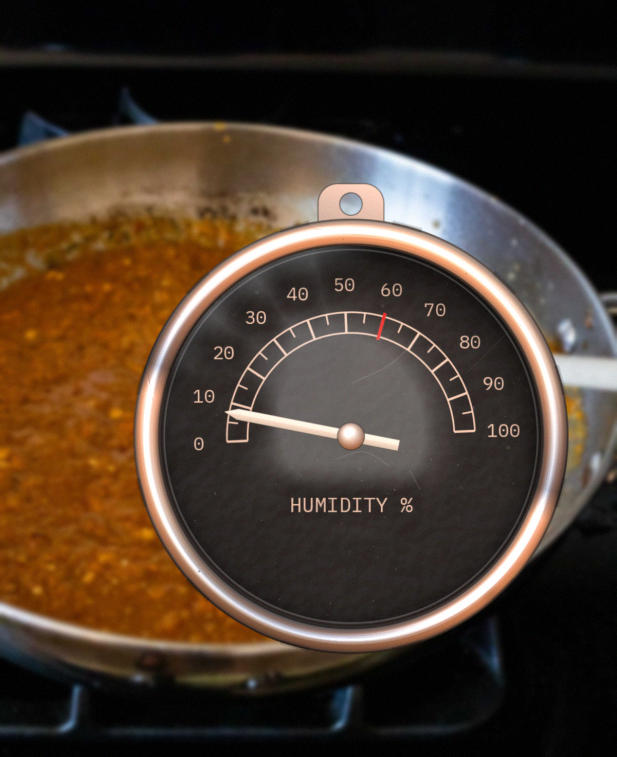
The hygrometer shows 7.5 %
